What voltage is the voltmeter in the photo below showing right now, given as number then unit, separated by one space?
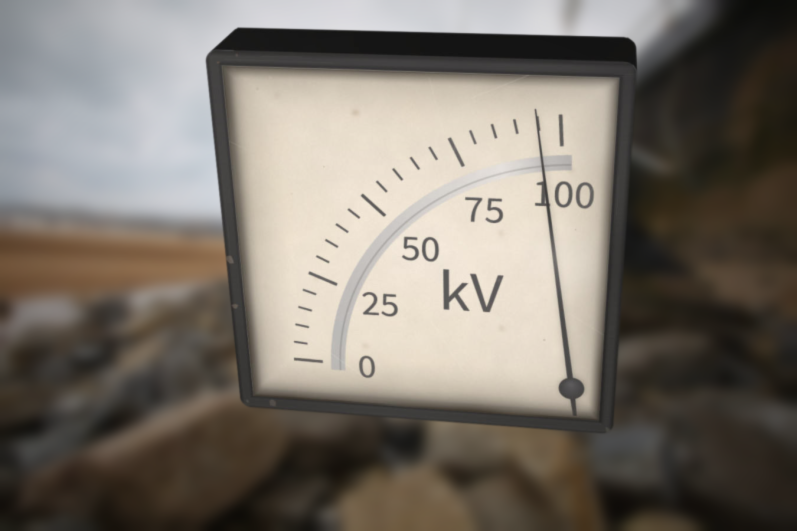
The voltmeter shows 95 kV
